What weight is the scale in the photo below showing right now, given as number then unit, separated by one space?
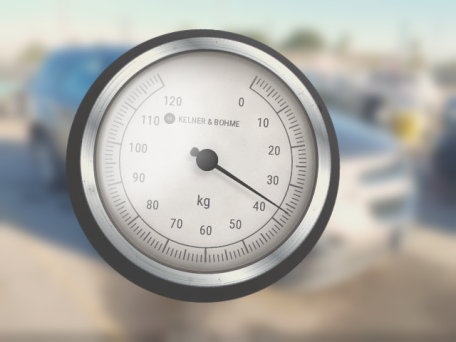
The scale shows 37 kg
